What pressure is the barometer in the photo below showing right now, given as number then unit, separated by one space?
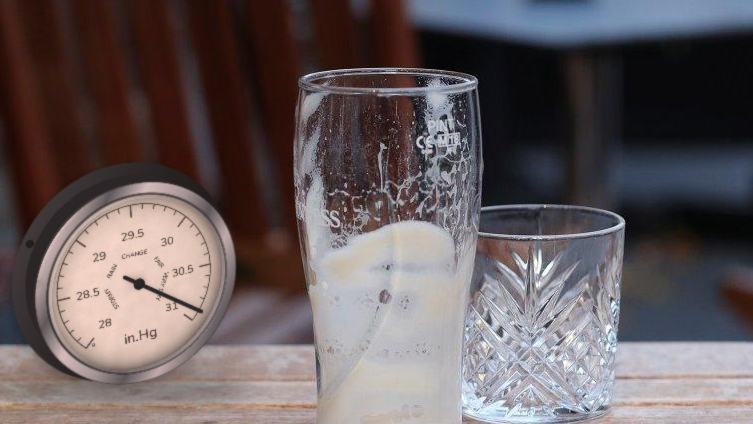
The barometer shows 30.9 inHg
